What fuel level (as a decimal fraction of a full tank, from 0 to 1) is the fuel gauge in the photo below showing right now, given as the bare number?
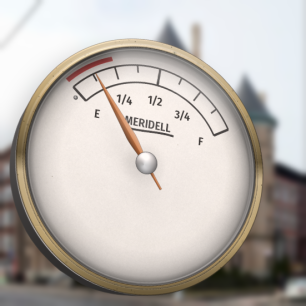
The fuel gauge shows 0.125
